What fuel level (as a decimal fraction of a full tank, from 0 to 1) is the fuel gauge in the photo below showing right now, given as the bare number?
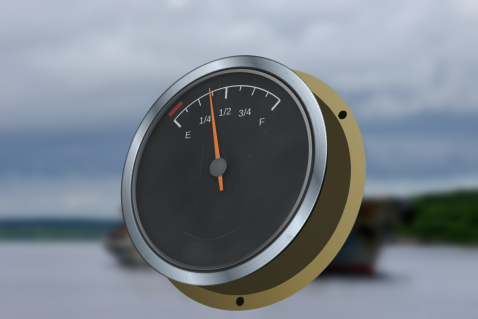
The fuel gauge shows 0.375
